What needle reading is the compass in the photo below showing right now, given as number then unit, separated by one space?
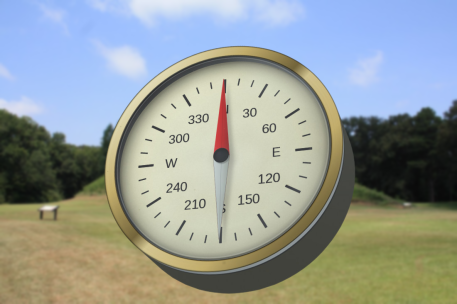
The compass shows 0 °
